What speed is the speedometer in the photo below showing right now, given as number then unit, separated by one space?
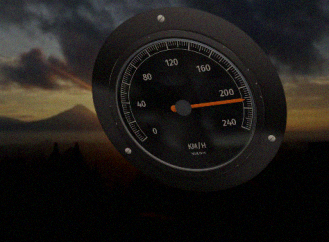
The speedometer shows 210 km/h
